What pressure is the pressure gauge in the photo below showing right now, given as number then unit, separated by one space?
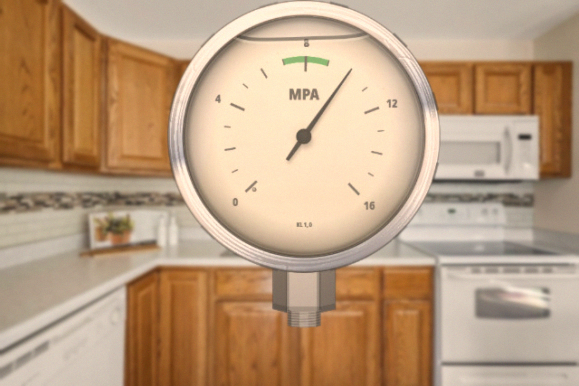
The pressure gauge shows 10 MPa
